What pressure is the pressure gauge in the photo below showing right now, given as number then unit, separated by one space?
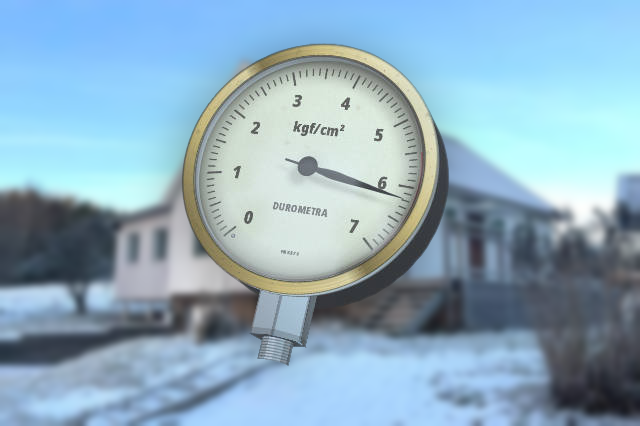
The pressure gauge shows 6.2 kg/cm²
